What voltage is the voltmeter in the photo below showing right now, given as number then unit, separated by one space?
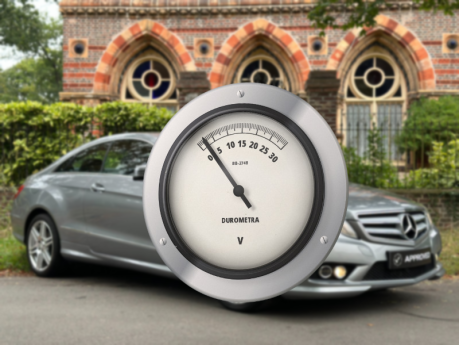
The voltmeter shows 2.5 V
